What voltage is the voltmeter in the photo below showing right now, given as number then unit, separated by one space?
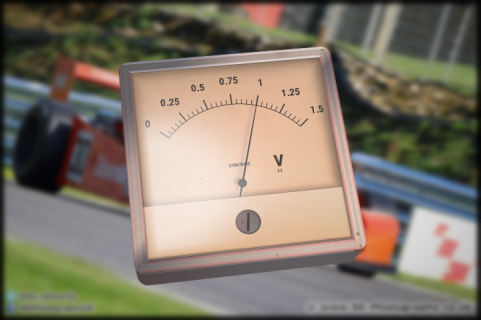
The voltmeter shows 1 V
